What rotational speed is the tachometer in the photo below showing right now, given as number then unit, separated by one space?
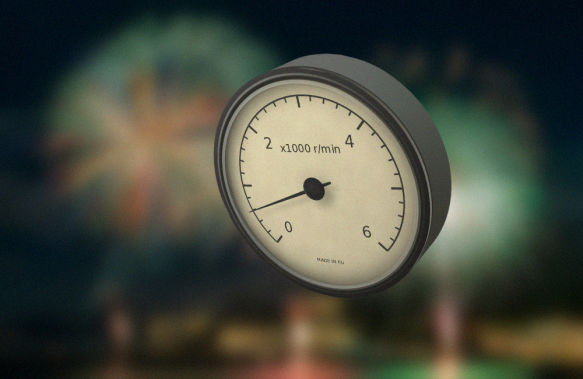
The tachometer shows 600 rpm
